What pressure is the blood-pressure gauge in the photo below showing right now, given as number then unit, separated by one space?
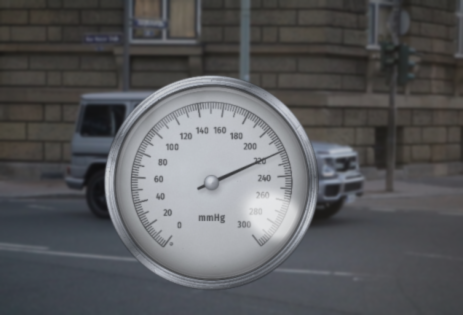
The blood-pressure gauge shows 220 mmHg
